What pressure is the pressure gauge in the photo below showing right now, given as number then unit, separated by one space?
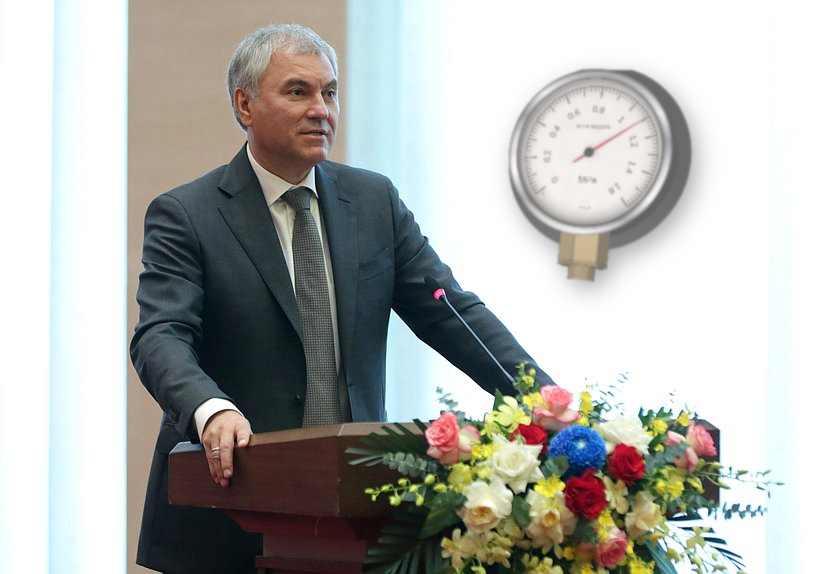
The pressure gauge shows 1.1 MPa
